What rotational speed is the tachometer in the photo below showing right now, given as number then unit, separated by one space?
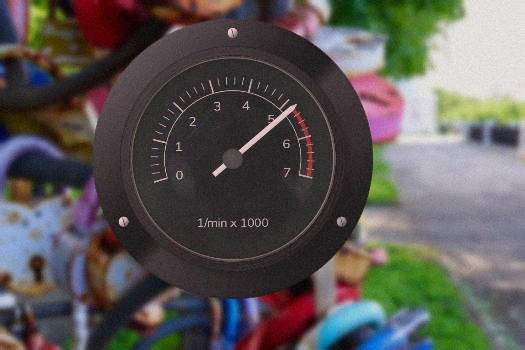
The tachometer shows 5200 rpm
